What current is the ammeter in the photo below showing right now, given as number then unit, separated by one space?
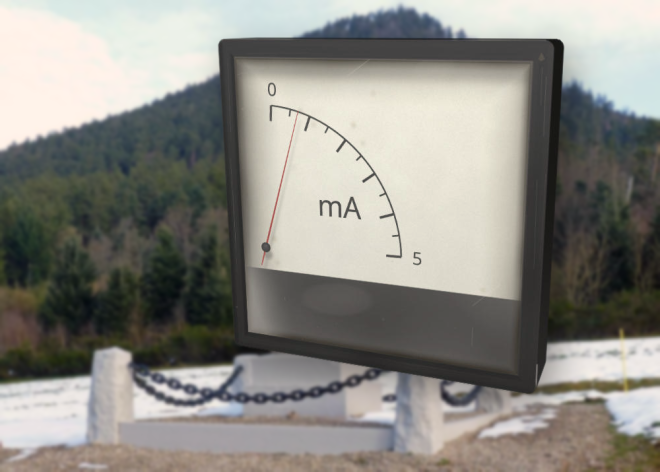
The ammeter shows 0.75 mA
